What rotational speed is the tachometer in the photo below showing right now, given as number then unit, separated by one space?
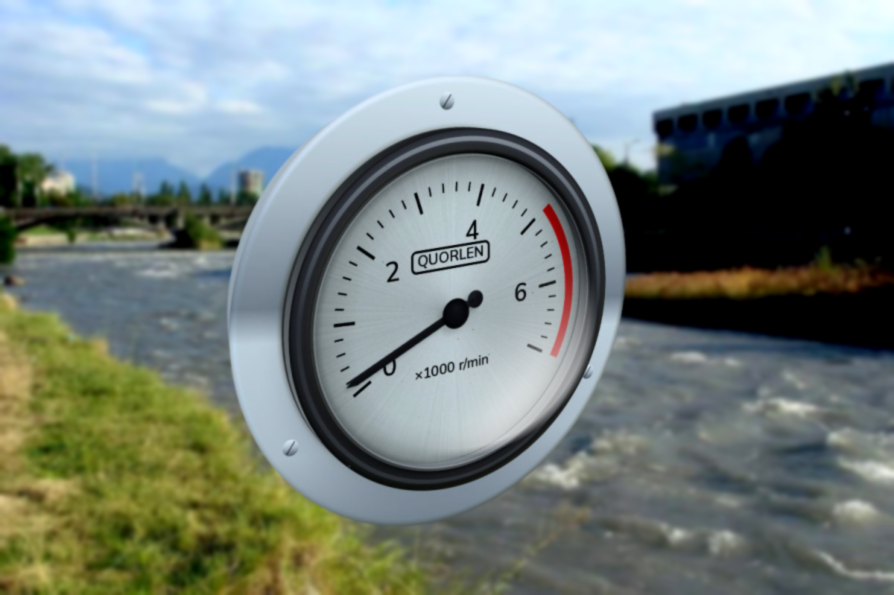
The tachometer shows 200 rpm
